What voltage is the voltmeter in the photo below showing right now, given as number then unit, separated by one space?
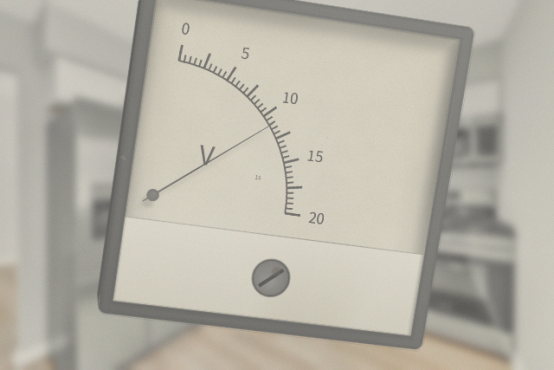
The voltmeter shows 11 V
